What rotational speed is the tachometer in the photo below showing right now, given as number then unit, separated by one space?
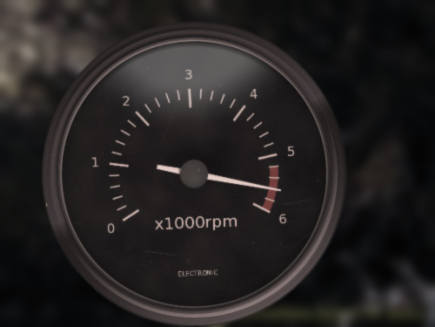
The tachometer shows 5600 rpm
